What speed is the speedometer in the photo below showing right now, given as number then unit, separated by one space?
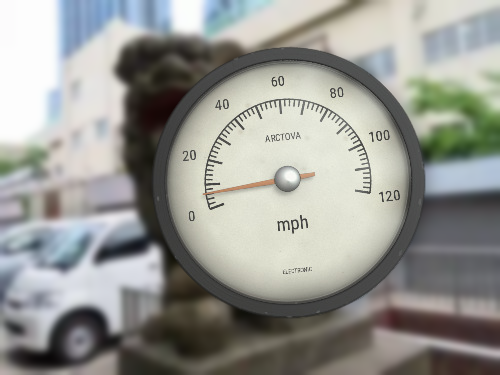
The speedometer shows 6 mph
